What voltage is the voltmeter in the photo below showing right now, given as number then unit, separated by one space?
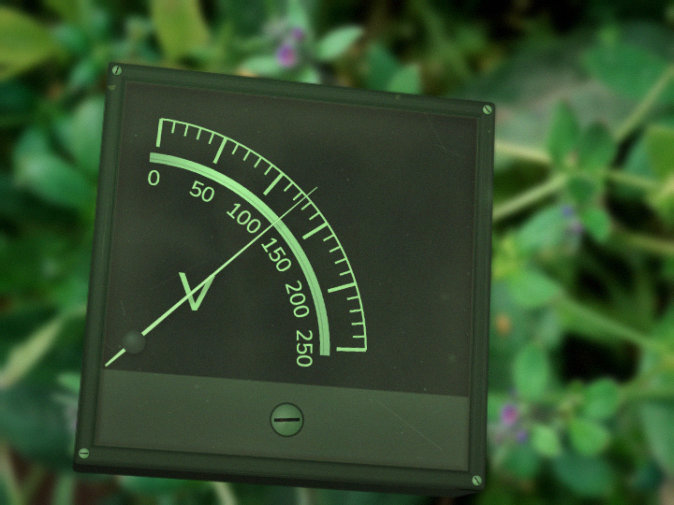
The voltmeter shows 125 V
